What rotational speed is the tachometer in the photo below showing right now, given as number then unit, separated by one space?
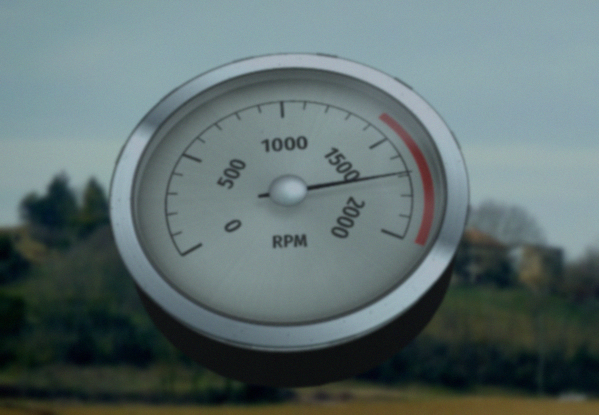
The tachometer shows 1700 rpm
